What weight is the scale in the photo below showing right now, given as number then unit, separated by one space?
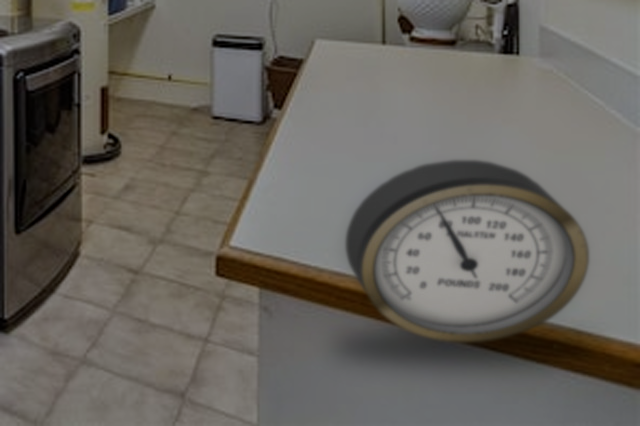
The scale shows 80 lb
